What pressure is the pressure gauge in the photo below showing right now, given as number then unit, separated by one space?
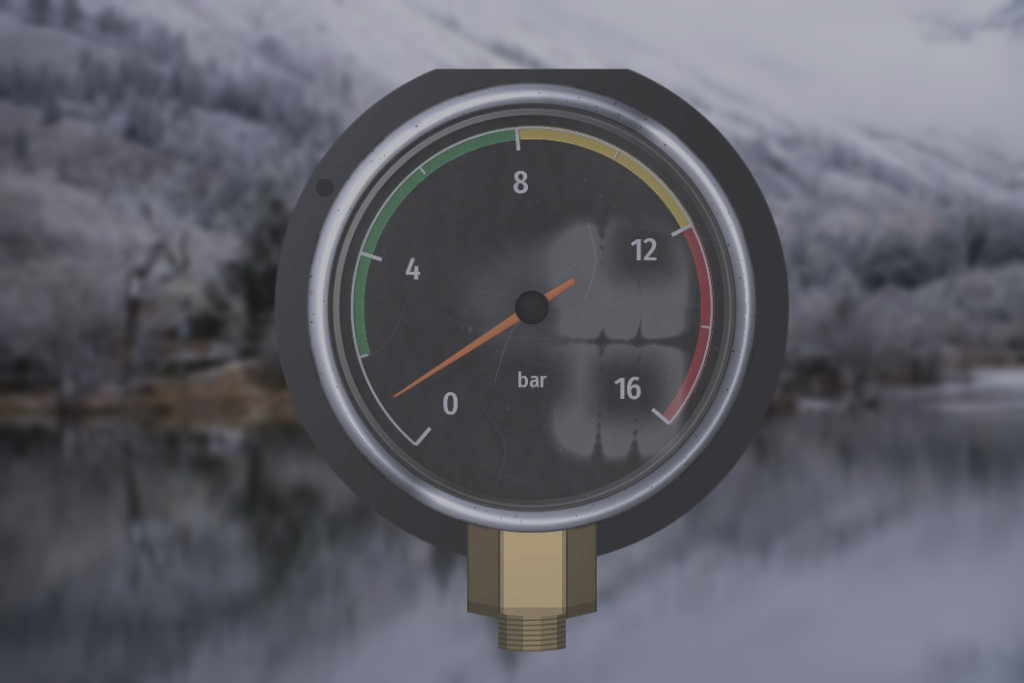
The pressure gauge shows 1 bar
